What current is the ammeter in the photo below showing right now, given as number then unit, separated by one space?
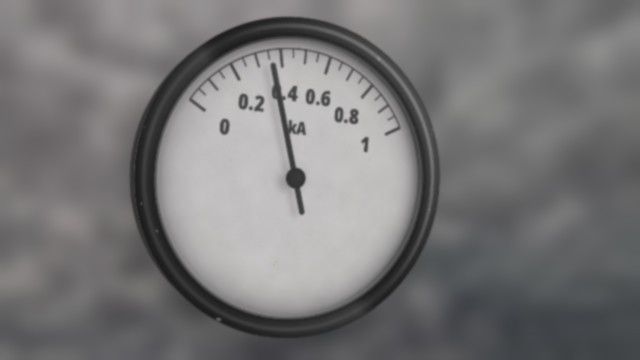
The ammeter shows 0.35 kA
